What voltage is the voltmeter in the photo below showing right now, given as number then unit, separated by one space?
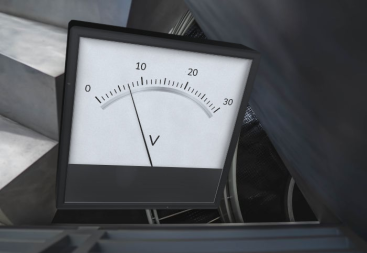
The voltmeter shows 7 V
